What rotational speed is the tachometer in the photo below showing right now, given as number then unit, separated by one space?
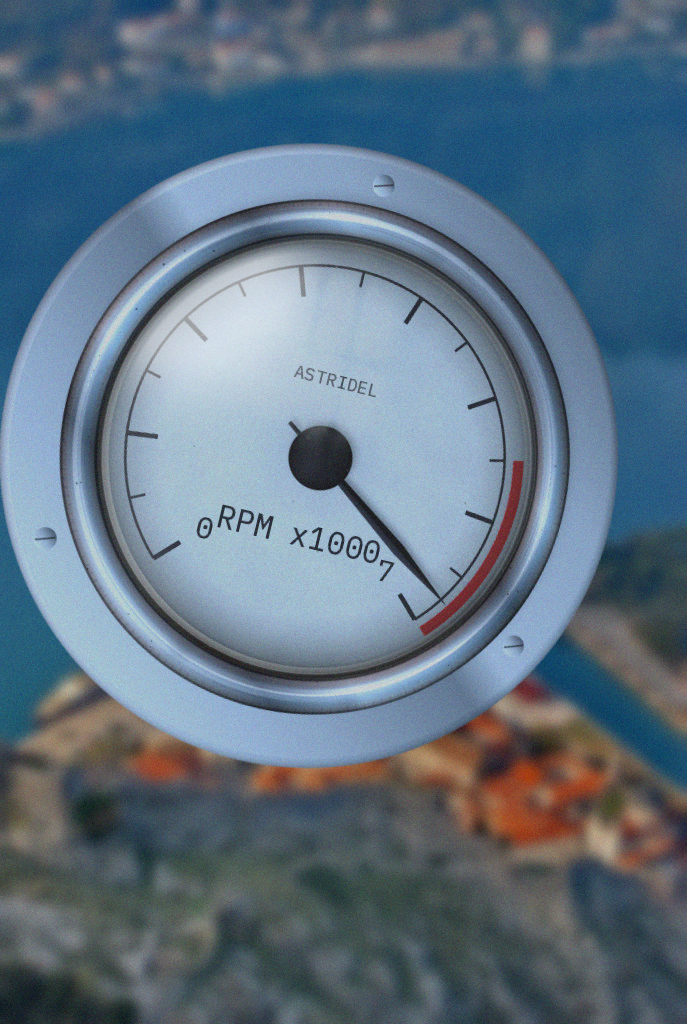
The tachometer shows 6750 rpm
